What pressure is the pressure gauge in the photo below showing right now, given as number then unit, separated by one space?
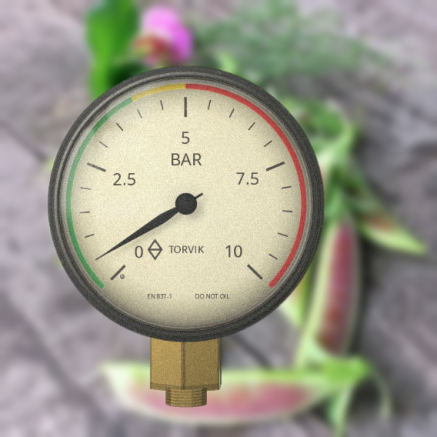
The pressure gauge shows 0.5 bar
